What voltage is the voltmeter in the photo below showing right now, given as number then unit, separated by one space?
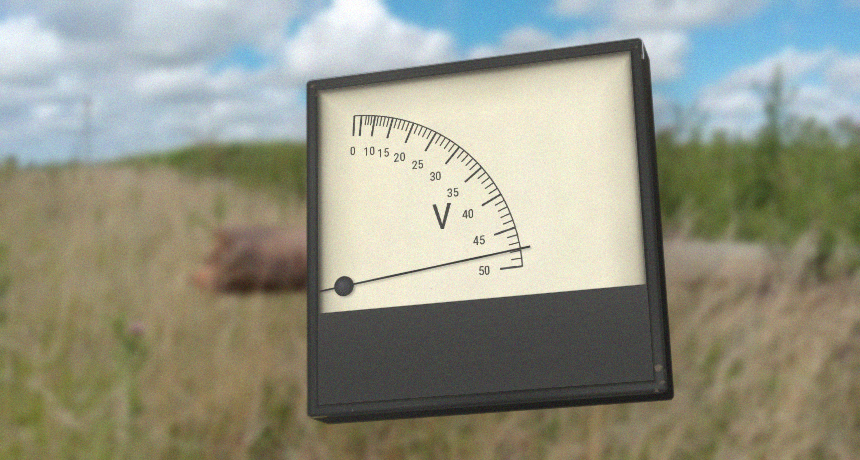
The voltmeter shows 48 V
